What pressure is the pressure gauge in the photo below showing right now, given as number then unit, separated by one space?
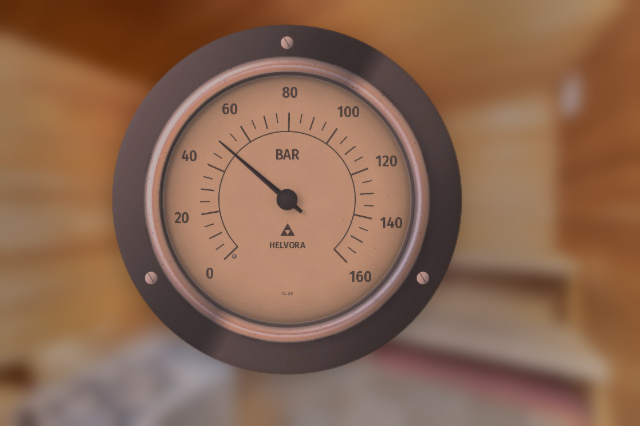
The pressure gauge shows 50 bar
